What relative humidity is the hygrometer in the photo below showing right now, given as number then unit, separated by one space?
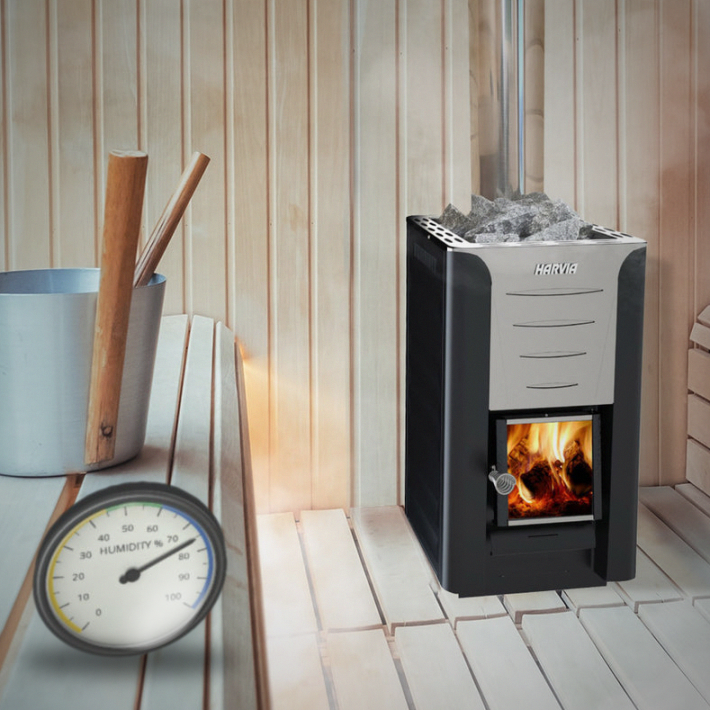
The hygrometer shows 75 %
